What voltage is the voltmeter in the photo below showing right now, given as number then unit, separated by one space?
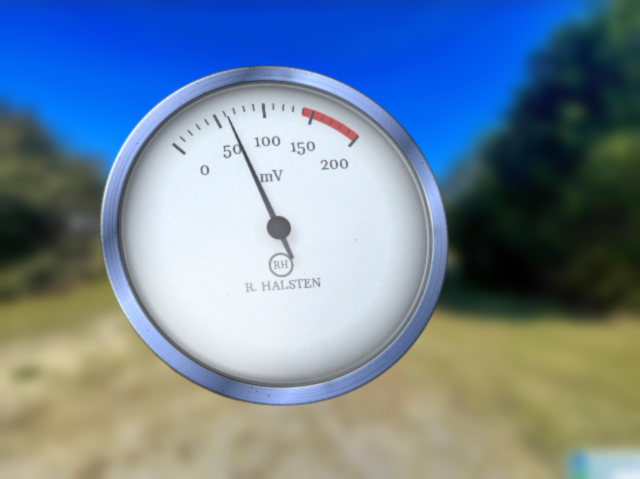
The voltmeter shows 60 mV
